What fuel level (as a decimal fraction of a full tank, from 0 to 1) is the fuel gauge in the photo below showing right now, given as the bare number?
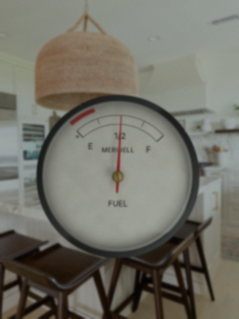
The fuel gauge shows 0.5
